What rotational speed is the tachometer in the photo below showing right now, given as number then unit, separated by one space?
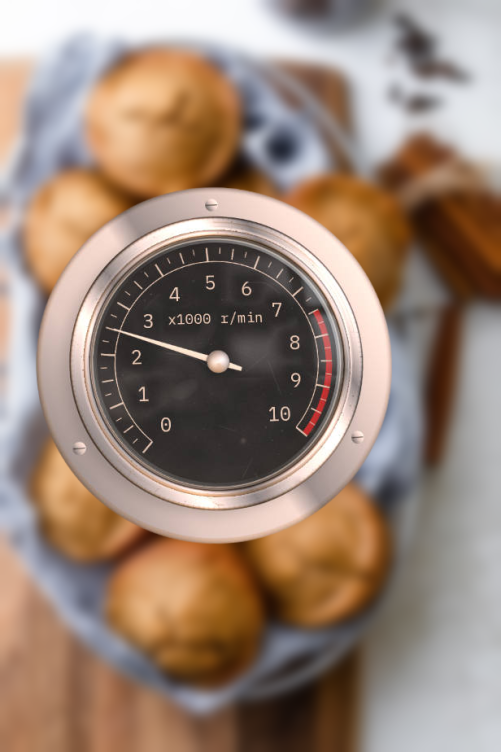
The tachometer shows 2500 rpm
